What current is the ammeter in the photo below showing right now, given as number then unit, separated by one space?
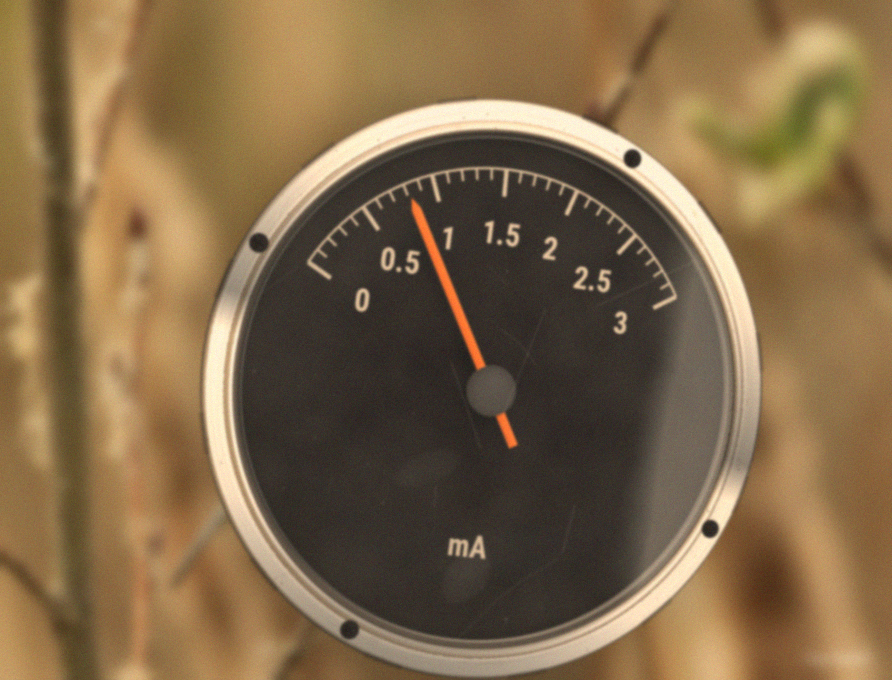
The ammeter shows 0.8 mA
